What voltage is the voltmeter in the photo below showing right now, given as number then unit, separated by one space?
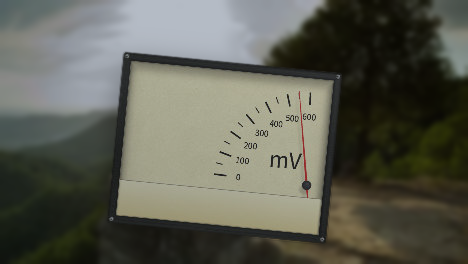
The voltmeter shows 550 mV
